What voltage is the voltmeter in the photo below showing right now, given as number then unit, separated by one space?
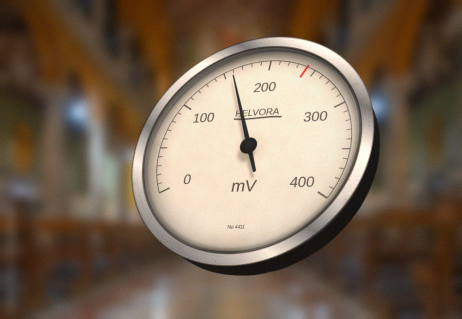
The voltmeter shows 160 mV
